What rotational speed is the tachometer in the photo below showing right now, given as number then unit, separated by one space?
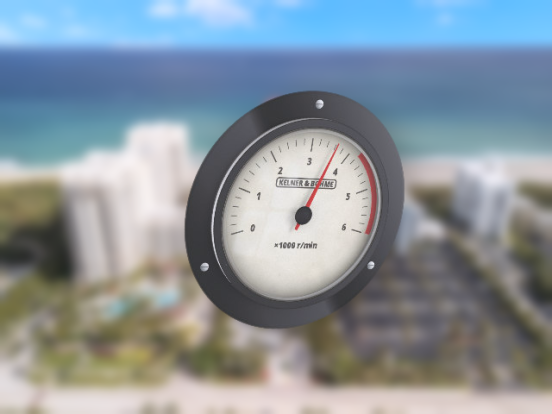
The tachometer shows 3600 rpm
